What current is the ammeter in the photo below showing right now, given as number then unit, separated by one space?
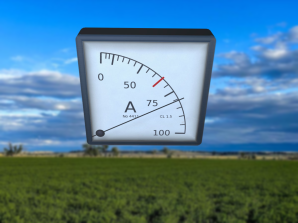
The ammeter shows 80 A
